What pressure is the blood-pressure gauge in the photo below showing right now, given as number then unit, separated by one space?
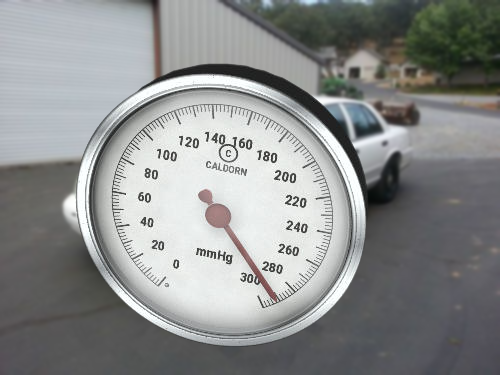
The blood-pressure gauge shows 290 mmHg
